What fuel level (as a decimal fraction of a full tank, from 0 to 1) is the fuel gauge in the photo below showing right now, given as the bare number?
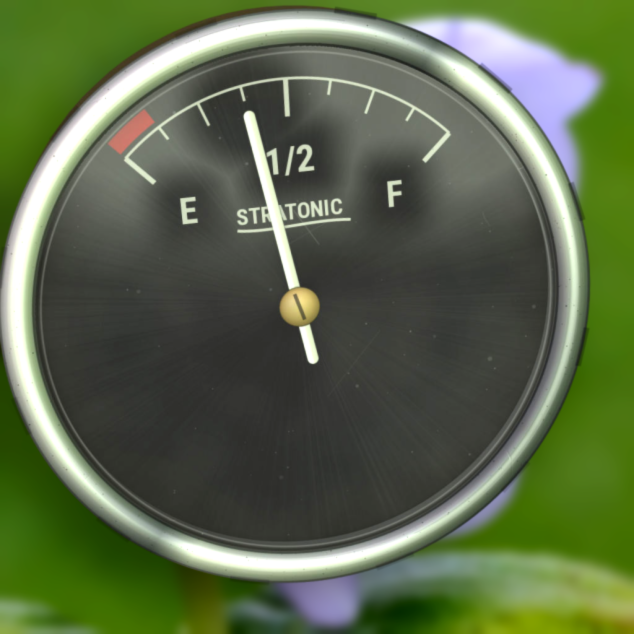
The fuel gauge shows 0.375
